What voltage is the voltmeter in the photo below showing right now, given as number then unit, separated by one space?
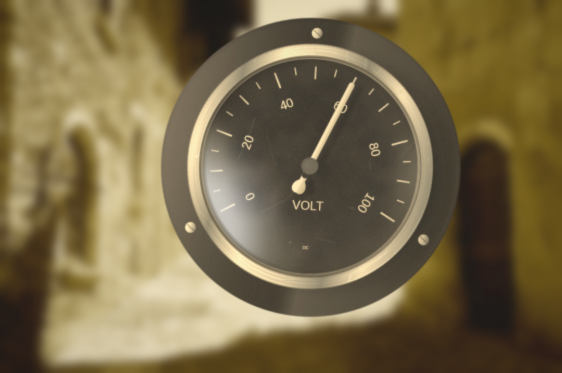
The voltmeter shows 60 V
